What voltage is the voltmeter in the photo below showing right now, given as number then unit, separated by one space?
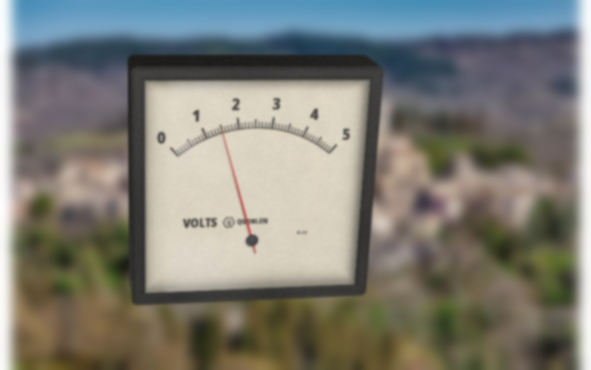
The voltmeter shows 1.5 V
